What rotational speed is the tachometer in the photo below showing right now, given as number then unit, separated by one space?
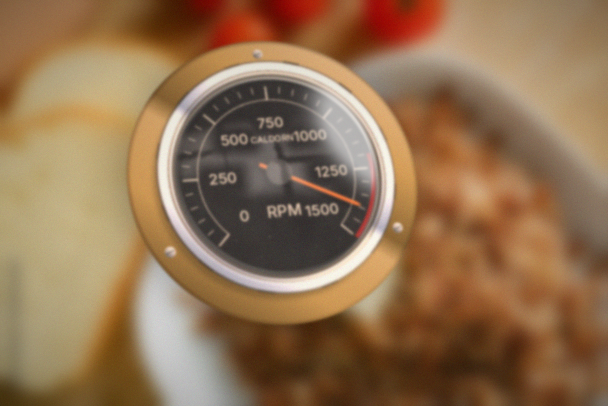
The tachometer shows 1400 rpm
